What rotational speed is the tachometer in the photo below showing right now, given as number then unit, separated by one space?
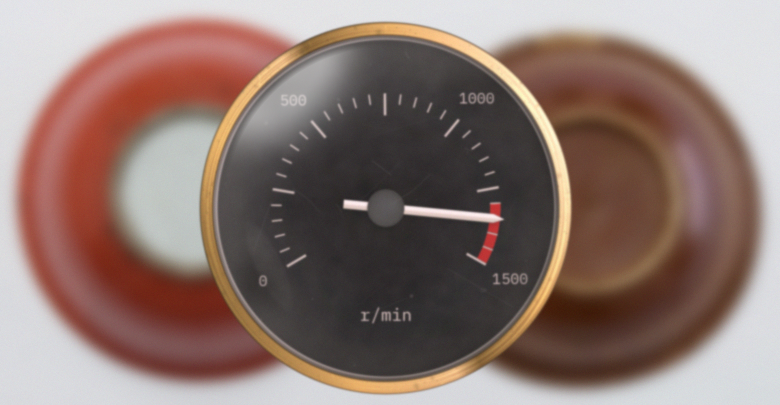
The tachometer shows 1350 rpm
